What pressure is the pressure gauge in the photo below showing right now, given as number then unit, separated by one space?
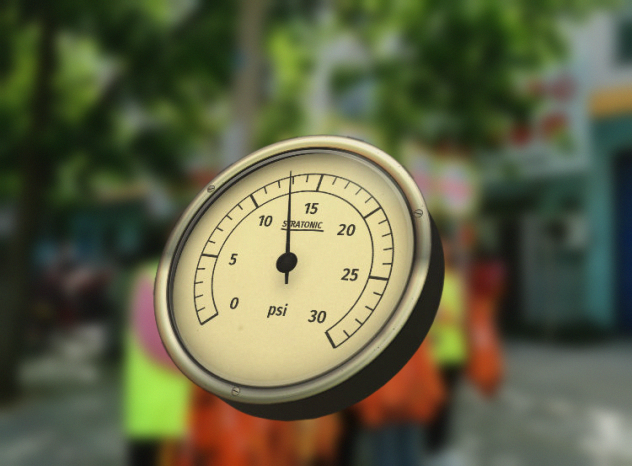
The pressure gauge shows 13 psi
